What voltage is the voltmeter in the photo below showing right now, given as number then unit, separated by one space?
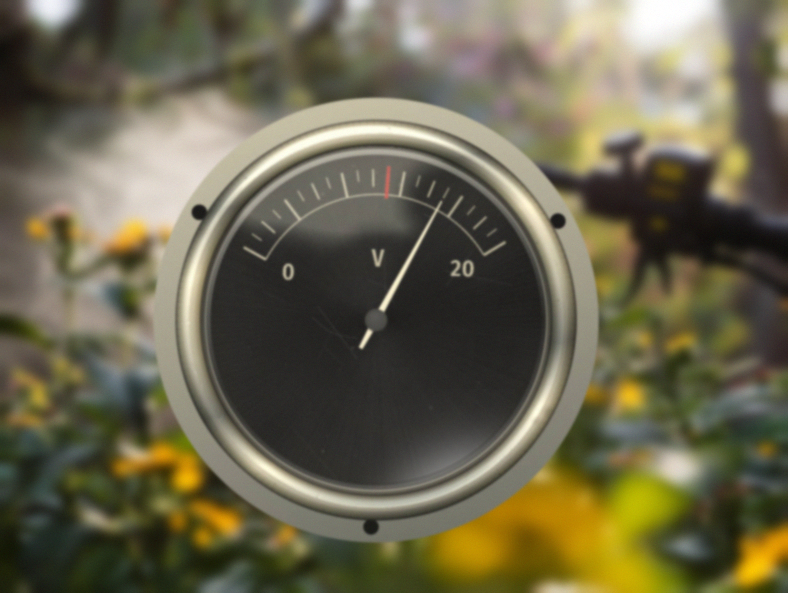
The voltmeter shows 15 V
